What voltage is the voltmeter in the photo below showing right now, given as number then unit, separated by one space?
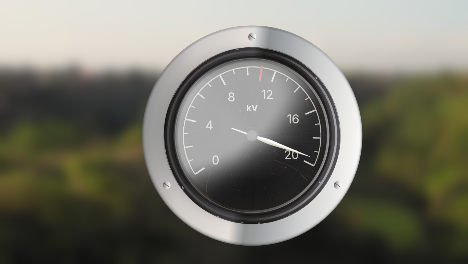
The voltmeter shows 19.5 kV
